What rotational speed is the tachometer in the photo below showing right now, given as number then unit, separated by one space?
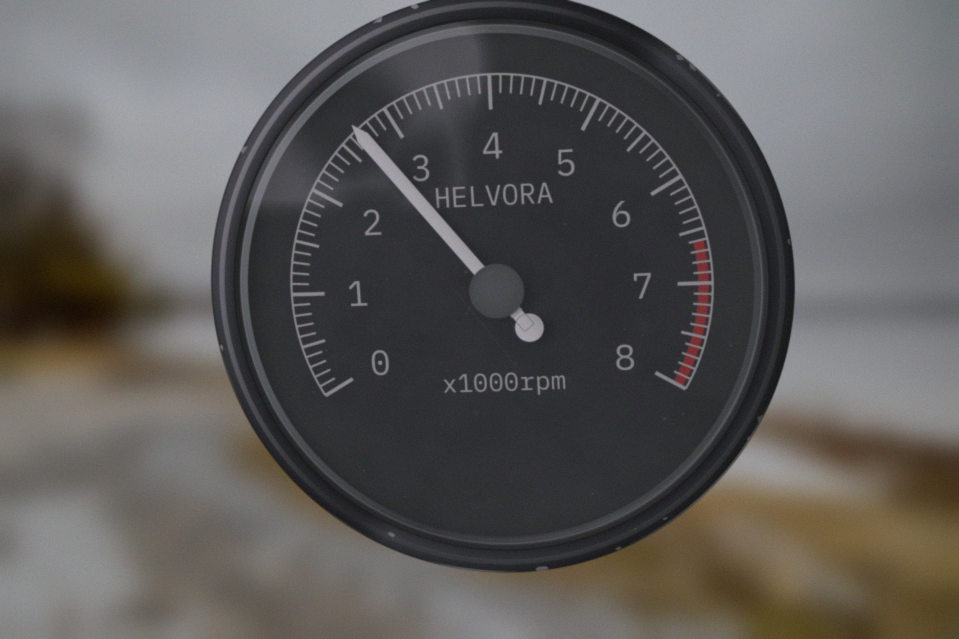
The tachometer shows 2700 rpm
